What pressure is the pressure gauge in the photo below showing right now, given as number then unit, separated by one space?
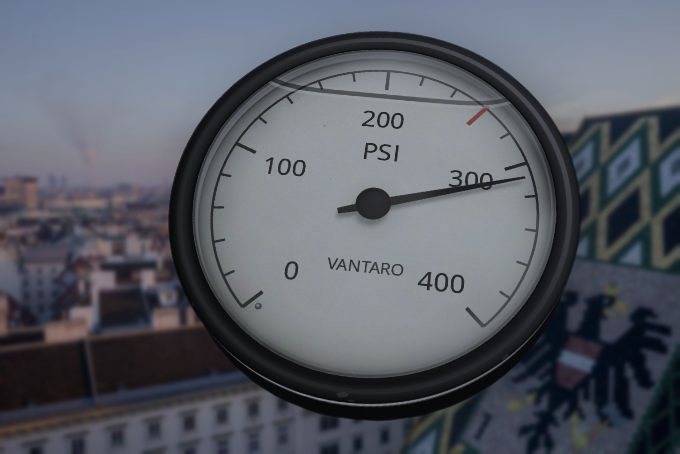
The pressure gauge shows 310 psi
